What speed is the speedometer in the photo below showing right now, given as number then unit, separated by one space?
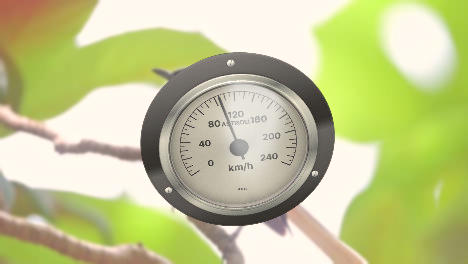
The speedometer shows 105 km/h
